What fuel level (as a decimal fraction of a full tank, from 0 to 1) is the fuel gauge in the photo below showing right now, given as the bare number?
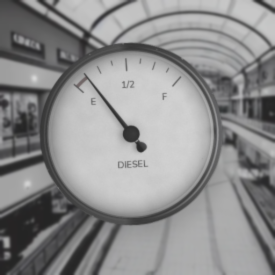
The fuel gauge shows 0.125
